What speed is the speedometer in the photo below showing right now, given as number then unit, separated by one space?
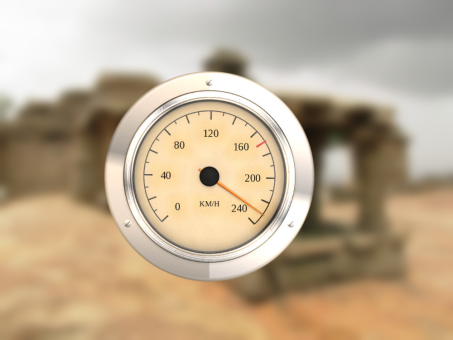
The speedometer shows 230 km/h
